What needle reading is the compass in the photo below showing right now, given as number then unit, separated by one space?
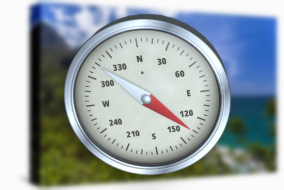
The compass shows 135 °
